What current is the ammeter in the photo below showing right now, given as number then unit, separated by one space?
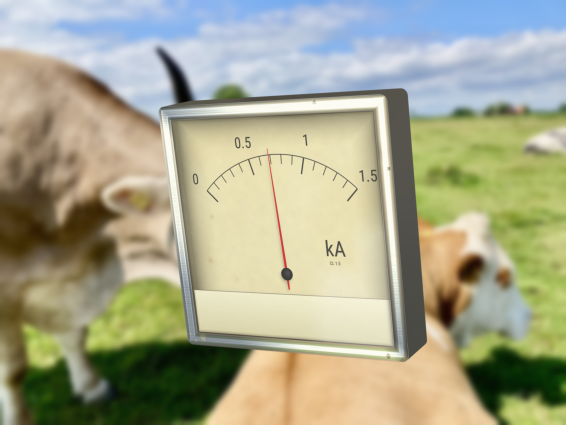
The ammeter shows 0.7 kA
